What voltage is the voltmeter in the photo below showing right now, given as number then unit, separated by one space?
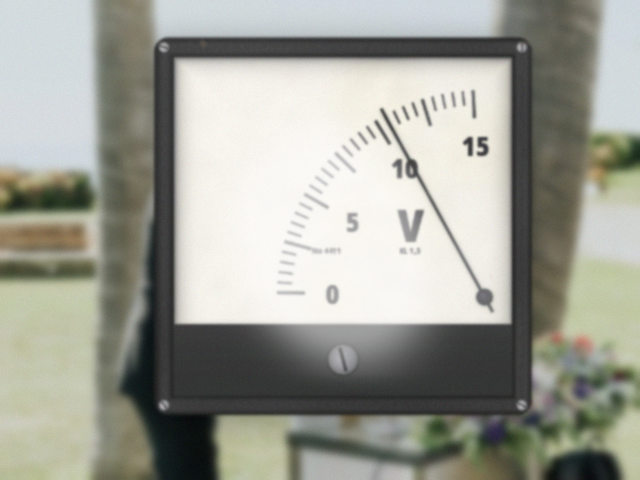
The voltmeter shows 10.5 V
